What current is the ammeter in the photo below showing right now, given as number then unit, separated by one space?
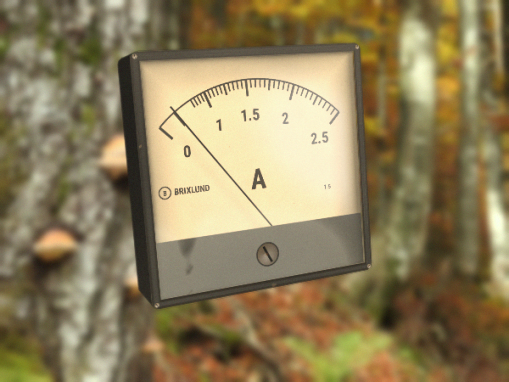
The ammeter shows 0.5 A
